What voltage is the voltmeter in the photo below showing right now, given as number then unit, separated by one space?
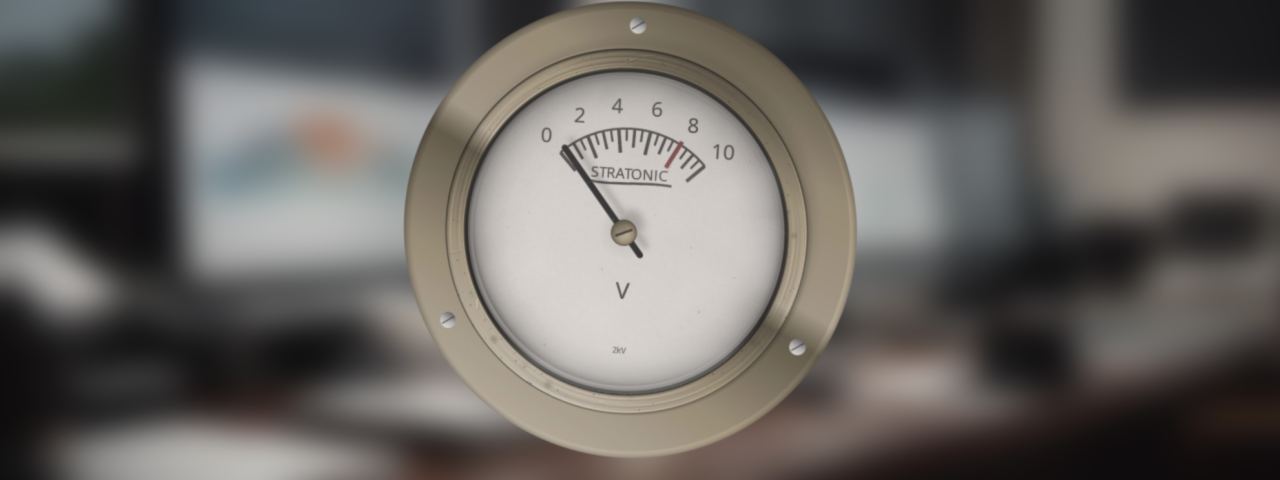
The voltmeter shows 0.5 V
